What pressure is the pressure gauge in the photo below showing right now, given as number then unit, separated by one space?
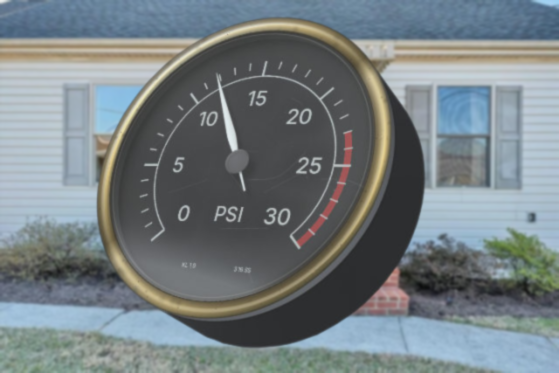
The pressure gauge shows 12 psi
